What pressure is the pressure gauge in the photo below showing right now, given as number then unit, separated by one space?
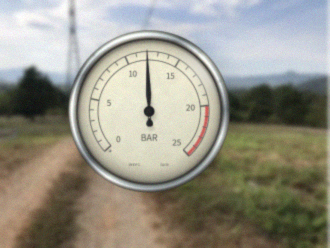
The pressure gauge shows 12 bar
